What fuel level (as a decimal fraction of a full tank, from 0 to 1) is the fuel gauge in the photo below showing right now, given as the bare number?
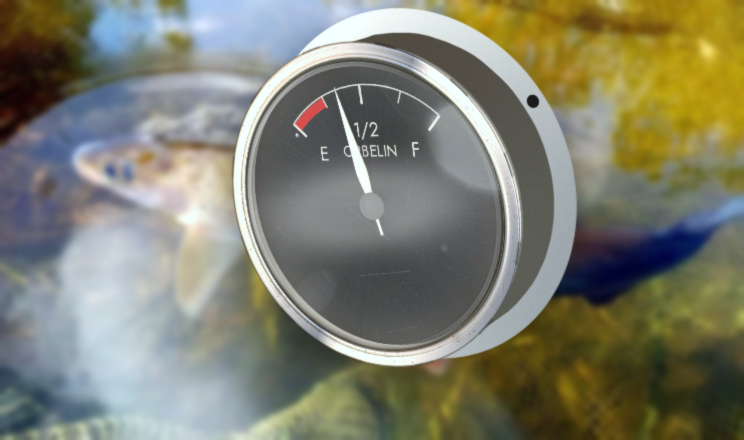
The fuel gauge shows 0.375
